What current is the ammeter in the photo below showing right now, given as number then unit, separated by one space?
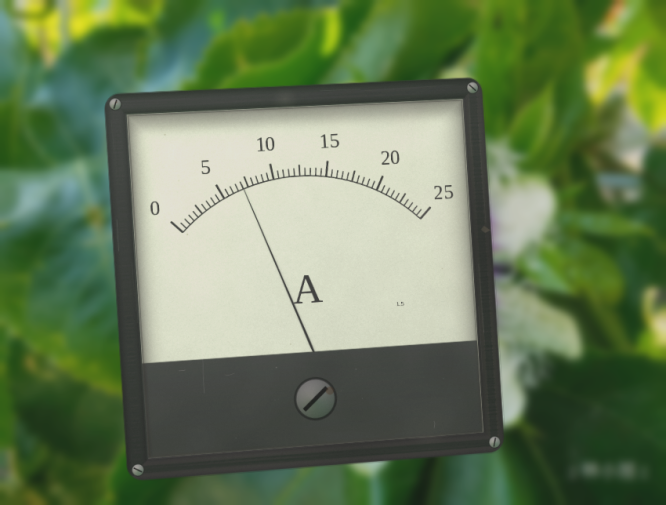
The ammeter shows 7 A
